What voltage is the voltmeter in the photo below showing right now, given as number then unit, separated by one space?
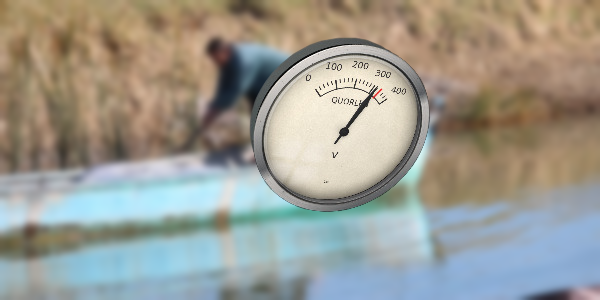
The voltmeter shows 300 V
